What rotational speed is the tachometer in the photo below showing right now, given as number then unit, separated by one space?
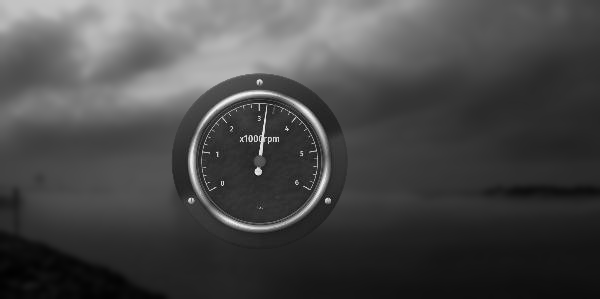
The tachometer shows 3200 rpm
